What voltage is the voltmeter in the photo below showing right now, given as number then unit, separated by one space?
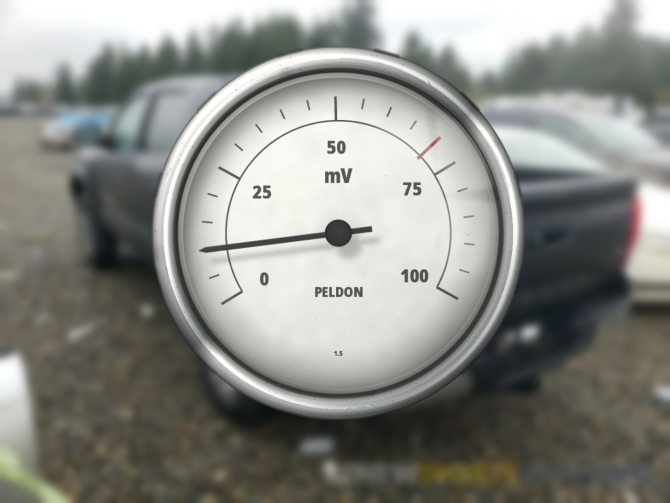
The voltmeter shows 10 mV
